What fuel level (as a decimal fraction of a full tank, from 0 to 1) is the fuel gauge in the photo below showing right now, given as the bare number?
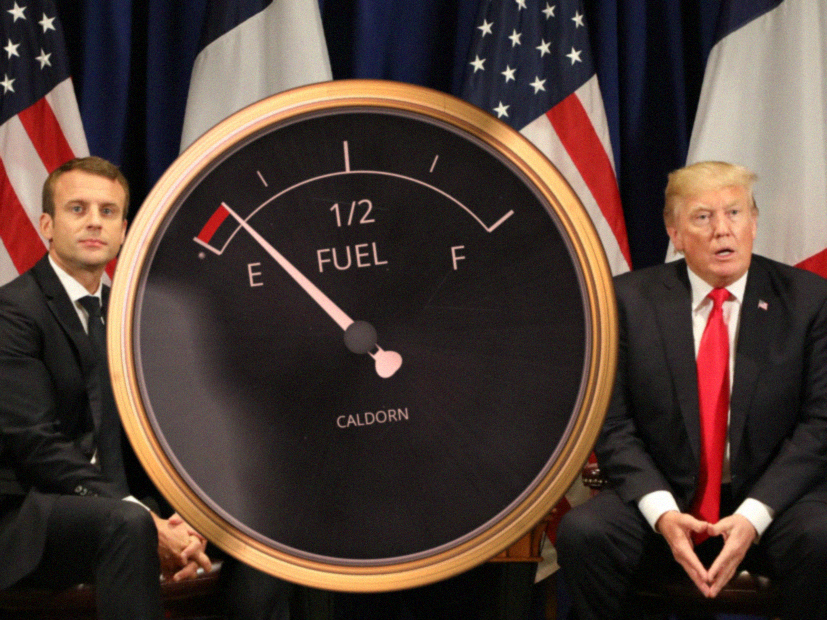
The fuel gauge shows 0.125
